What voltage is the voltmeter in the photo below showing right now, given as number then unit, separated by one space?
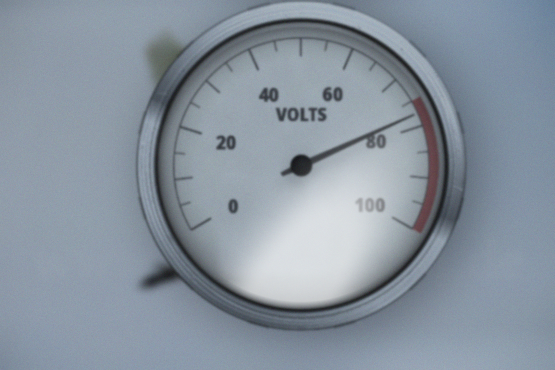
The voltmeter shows 77.5 V
